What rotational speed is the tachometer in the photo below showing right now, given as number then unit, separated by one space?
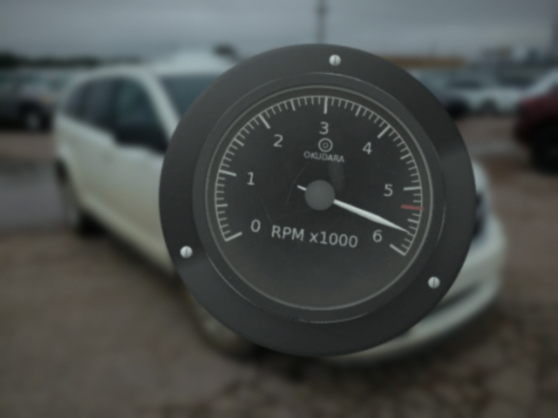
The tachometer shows 5700 rpm
